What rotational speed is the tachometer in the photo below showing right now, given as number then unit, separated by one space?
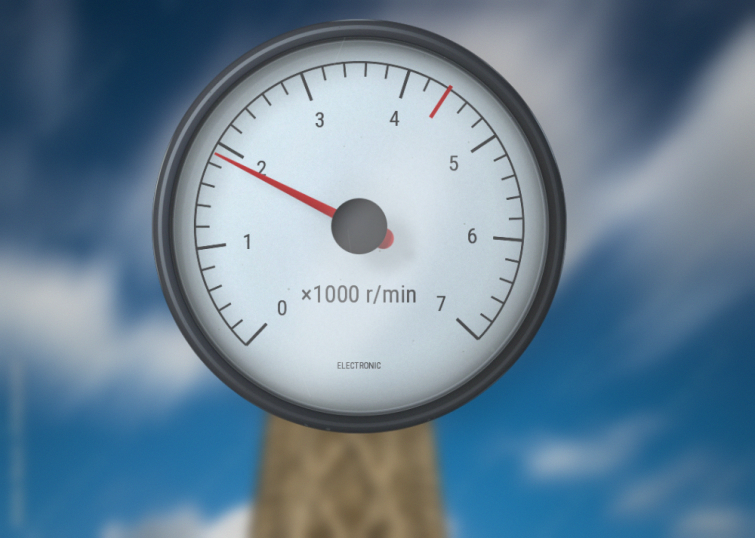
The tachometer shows 1900 rpm
